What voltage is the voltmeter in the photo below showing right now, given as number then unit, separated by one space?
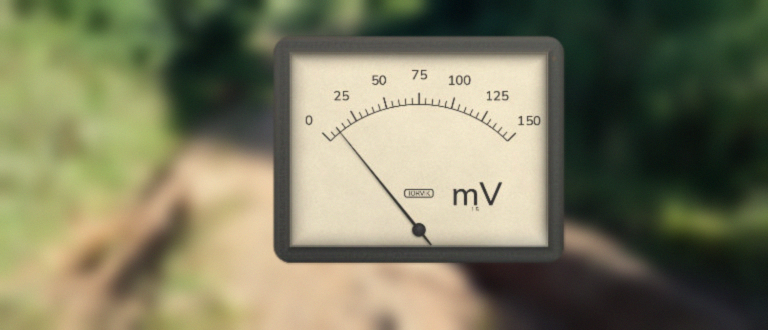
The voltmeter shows 10 mV
